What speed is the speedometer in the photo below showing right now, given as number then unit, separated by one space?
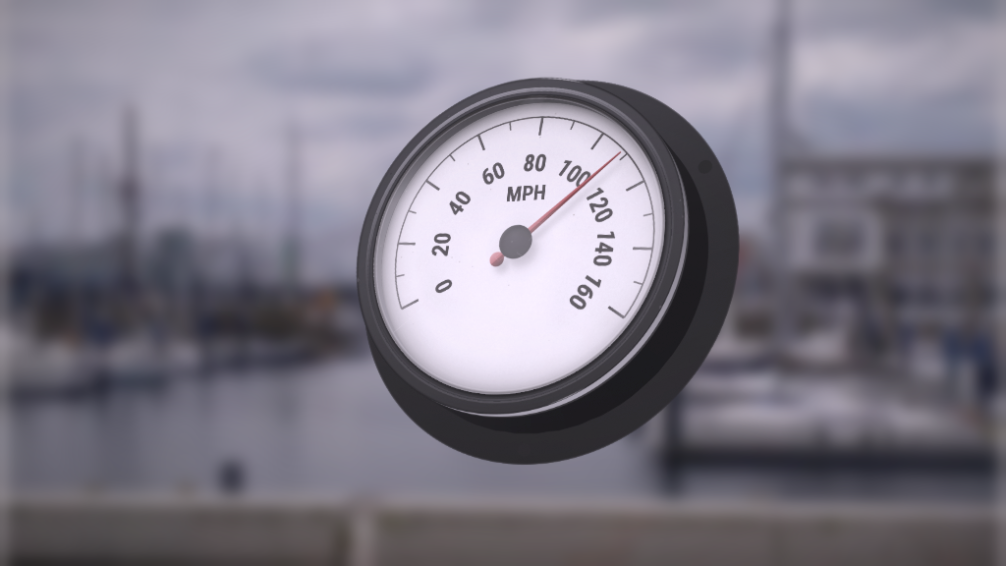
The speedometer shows 110 mph
